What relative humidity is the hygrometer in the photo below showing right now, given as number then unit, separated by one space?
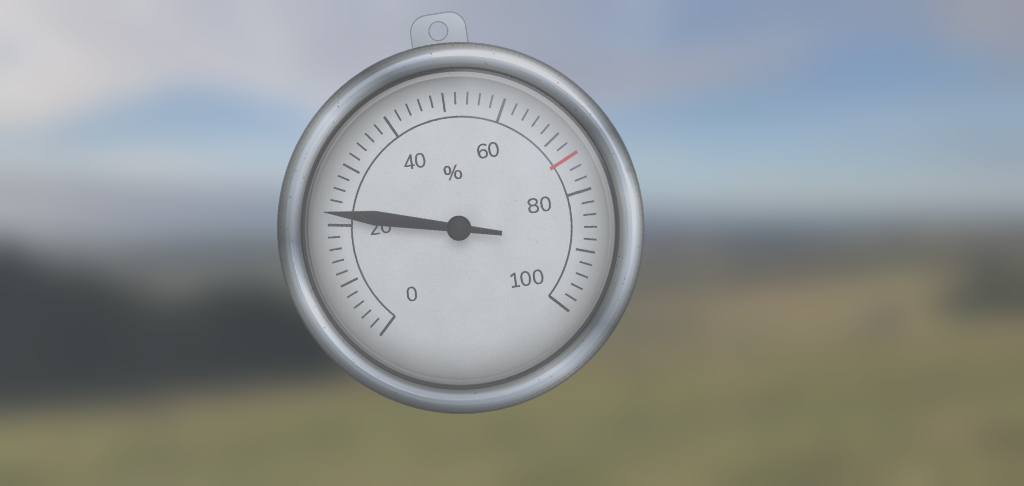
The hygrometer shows 22 %
